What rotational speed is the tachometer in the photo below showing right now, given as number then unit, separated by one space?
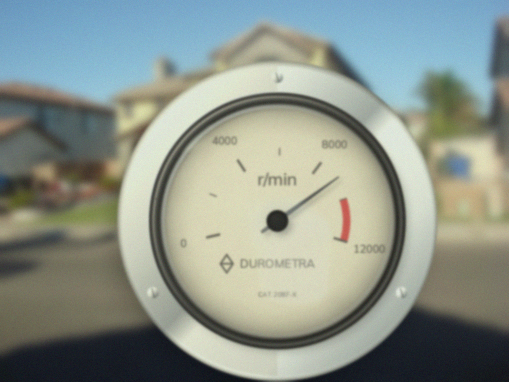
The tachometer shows 9000 rpm
